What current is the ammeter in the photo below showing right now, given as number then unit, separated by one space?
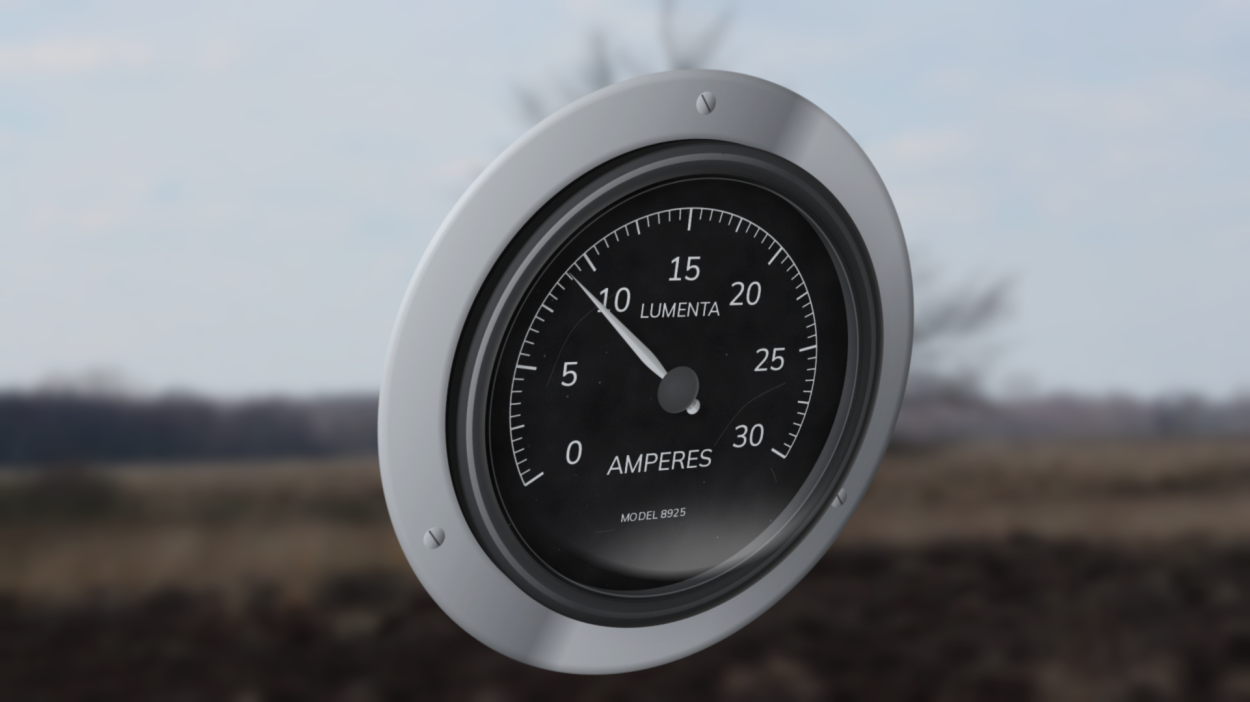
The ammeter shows 9 A
